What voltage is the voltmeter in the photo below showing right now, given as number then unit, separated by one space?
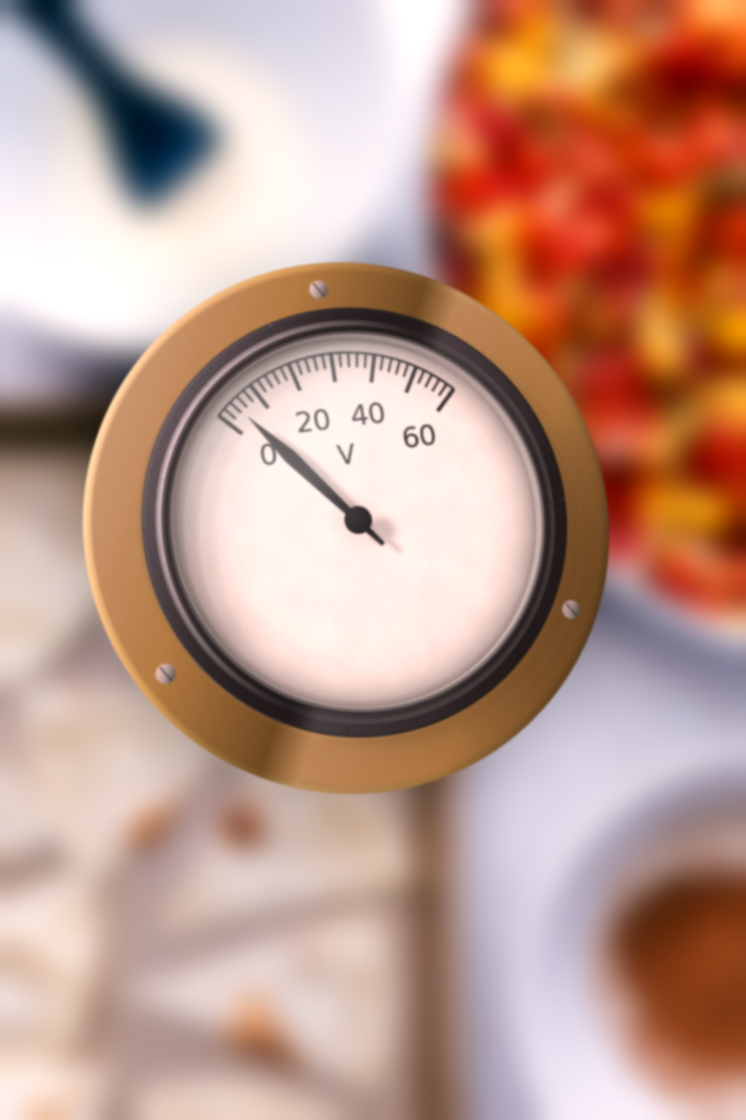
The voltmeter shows 4 V
